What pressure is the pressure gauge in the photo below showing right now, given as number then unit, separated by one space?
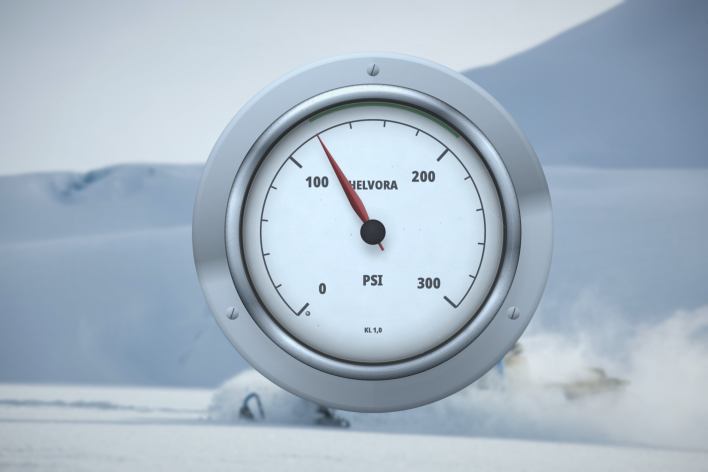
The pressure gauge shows 120 psi
